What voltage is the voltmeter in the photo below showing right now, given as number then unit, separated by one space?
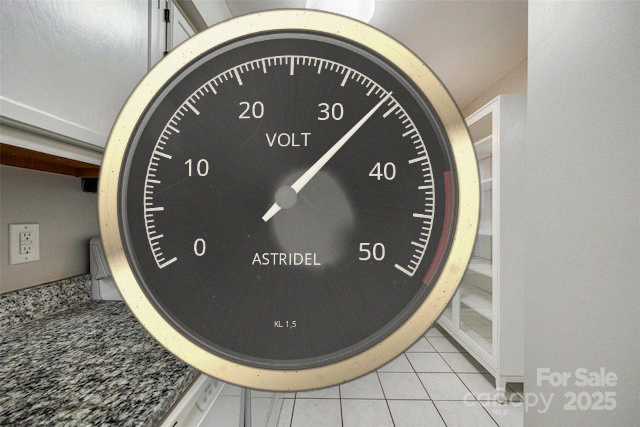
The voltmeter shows 34 V
